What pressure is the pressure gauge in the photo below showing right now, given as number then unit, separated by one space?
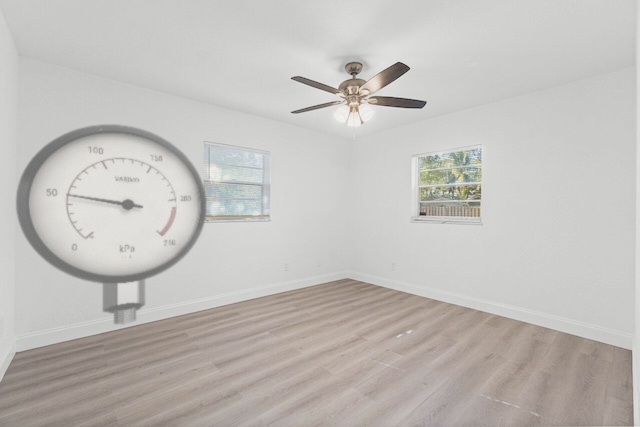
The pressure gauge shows 50 kPa
